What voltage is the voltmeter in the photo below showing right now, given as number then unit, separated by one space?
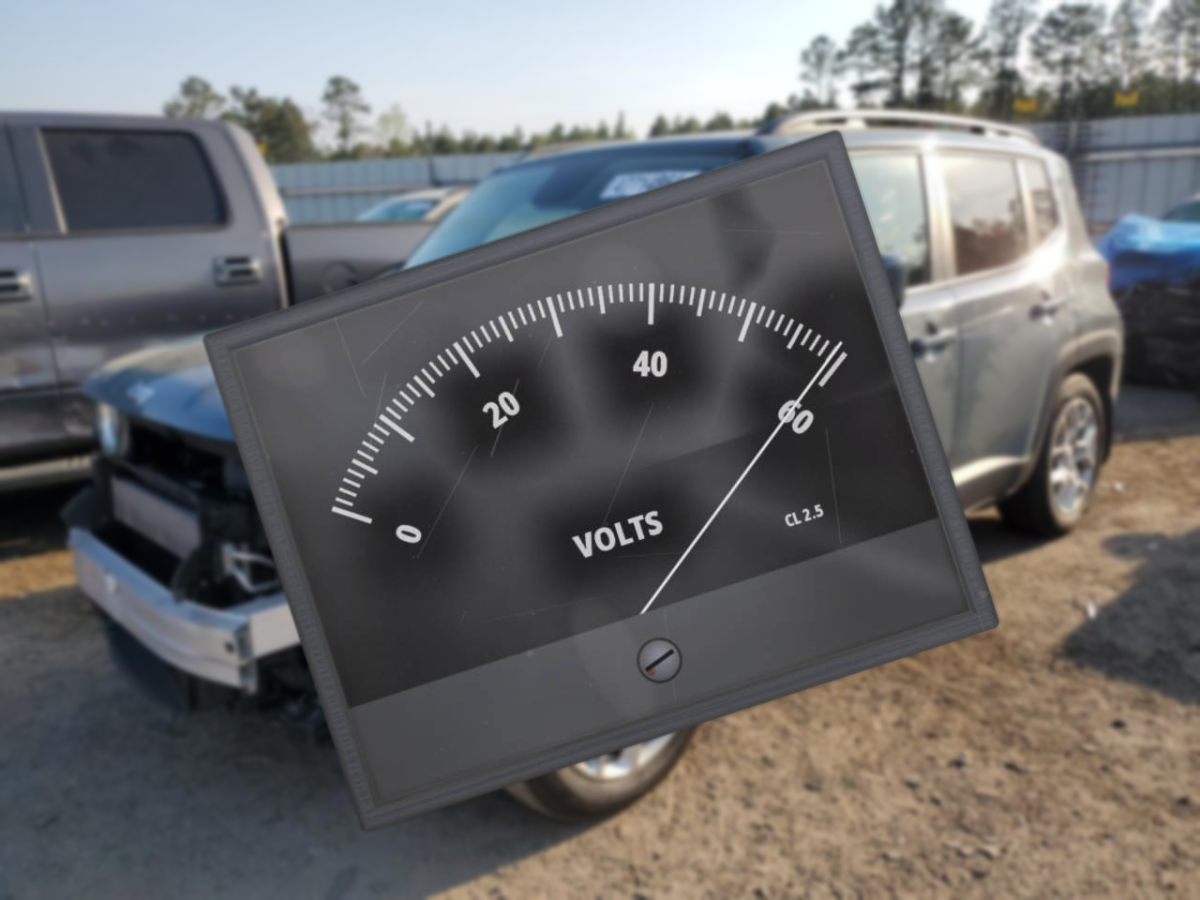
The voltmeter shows 59 V
